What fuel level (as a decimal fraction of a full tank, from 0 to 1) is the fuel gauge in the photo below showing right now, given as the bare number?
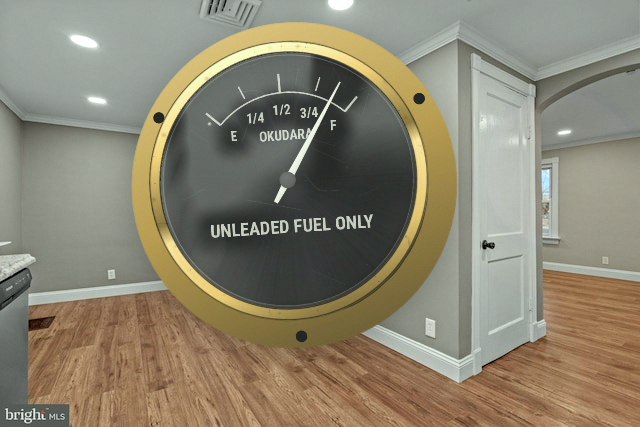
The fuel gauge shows 0.875
